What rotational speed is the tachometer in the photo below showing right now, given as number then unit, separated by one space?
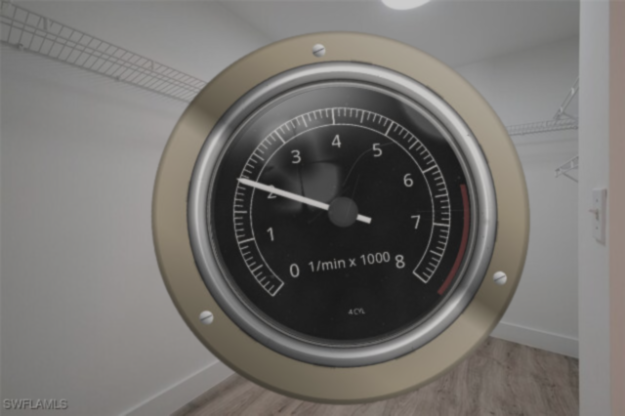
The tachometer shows 2000 rpm
